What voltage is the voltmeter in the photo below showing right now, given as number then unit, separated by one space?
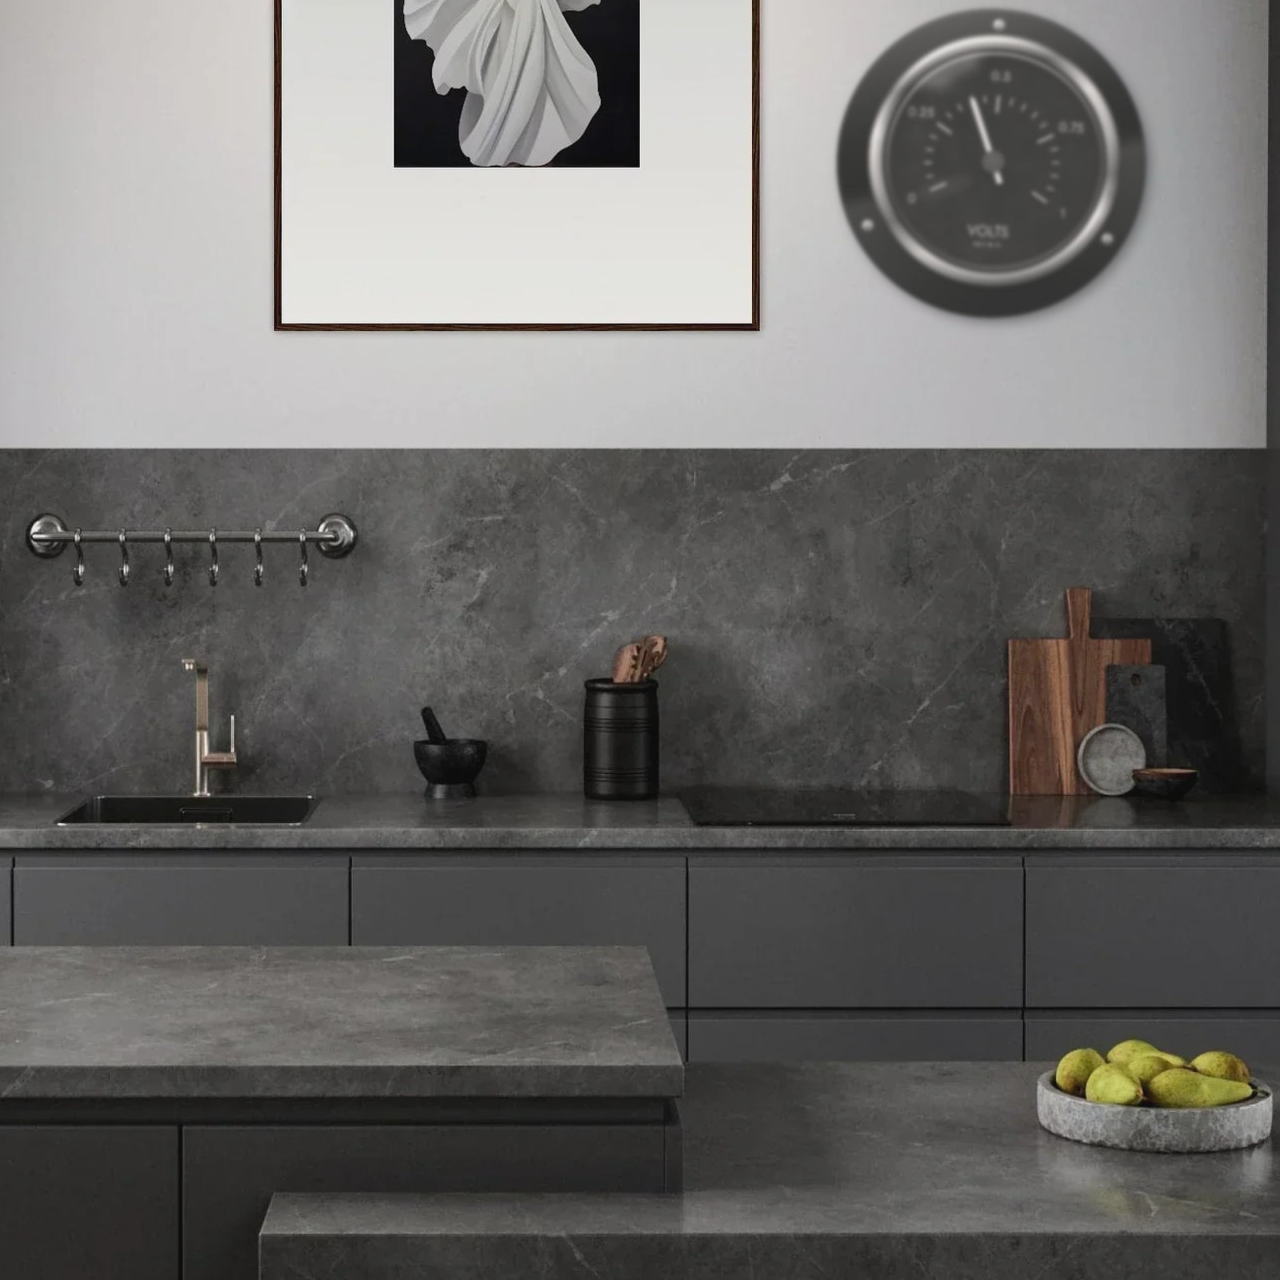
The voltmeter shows 0.4 V
